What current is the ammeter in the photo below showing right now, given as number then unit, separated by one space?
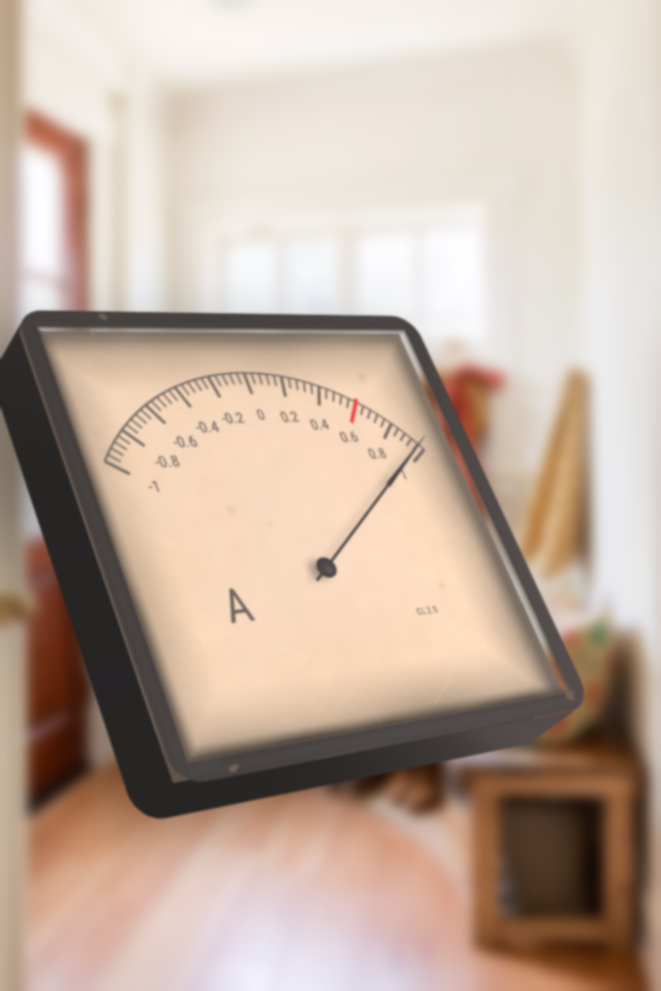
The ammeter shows 0.96 A
